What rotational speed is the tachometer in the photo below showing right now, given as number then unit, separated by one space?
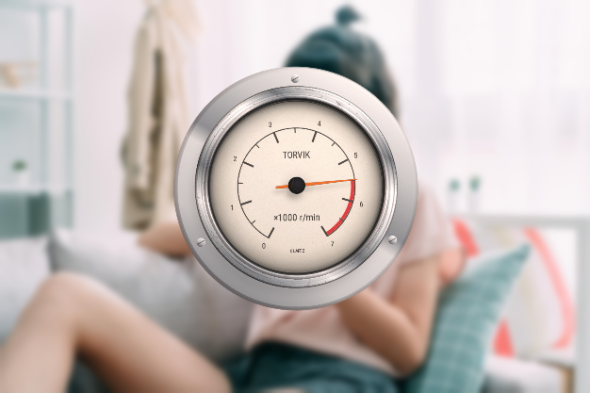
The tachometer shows 5500 rpm
